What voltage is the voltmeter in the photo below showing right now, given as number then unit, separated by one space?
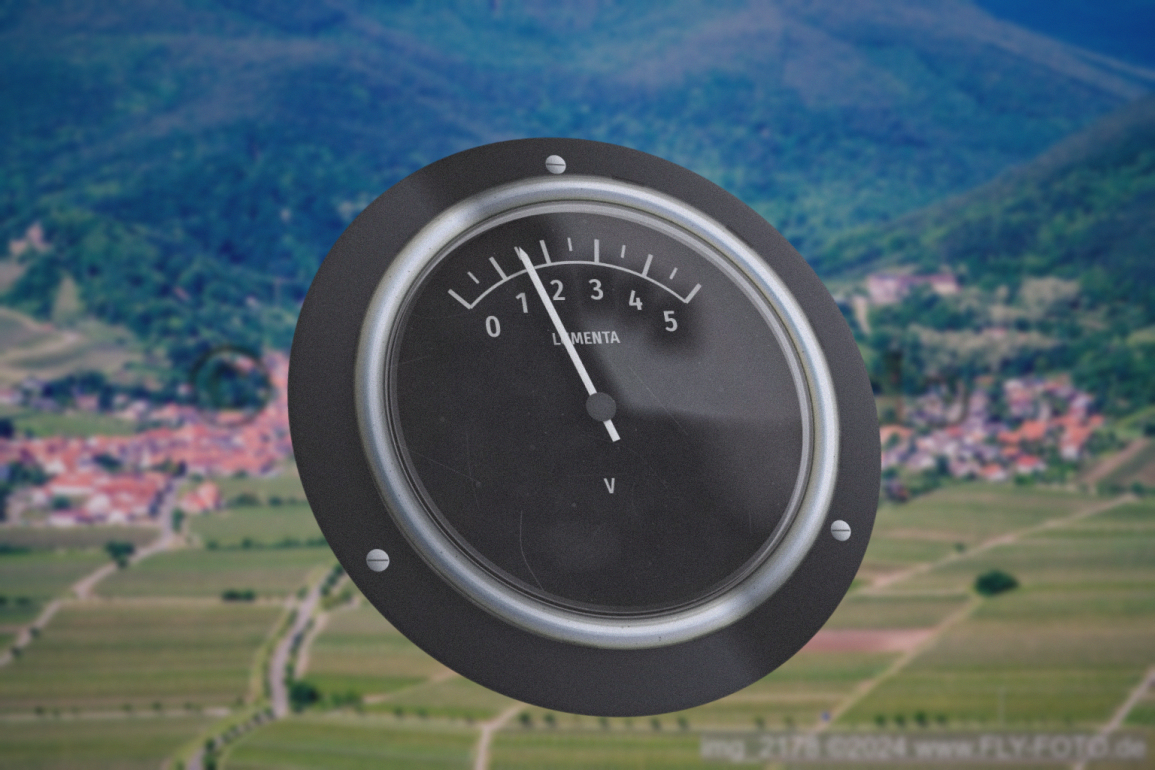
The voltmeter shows 1.5 V
